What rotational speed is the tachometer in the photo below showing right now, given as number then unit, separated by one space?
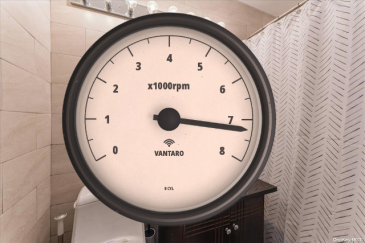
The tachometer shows 7250 rpm
